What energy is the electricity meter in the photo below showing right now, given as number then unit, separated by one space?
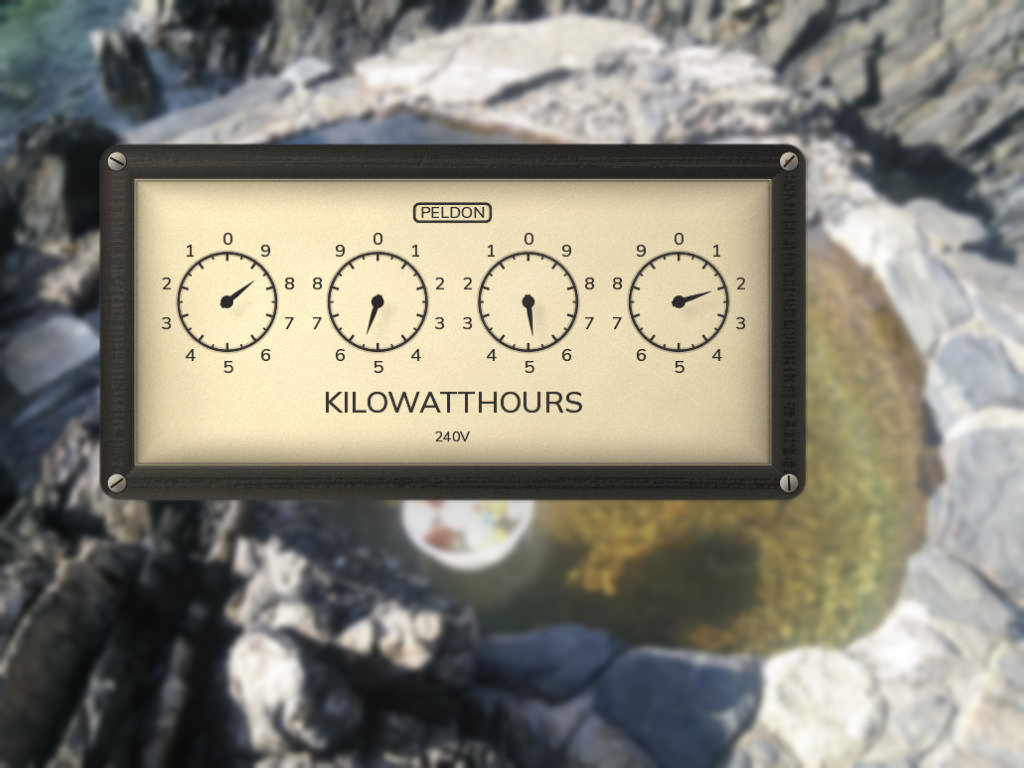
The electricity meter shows 8552 kWh
